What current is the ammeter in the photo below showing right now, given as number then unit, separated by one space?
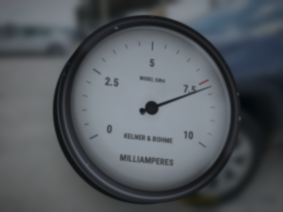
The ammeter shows 7.75 mA
